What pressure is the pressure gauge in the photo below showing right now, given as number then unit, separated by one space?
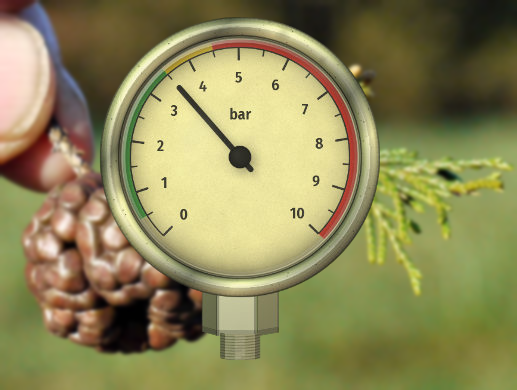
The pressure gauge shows 3.5 bar
